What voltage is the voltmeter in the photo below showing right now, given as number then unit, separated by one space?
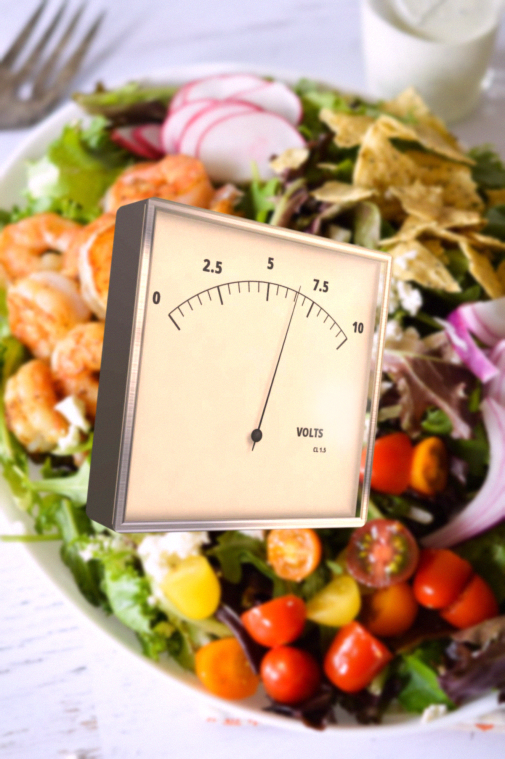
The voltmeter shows 6.5 V
